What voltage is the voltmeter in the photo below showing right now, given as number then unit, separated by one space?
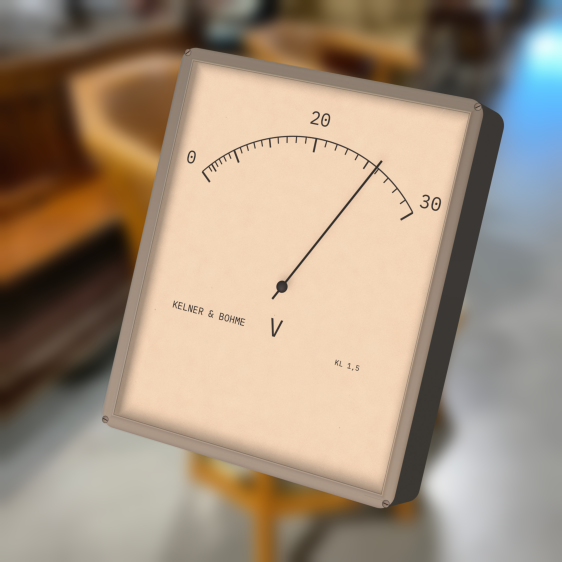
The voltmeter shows 26 V
